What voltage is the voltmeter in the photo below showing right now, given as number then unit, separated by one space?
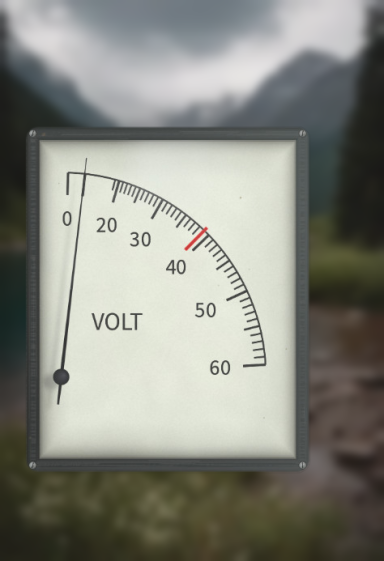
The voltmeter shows 10 V
